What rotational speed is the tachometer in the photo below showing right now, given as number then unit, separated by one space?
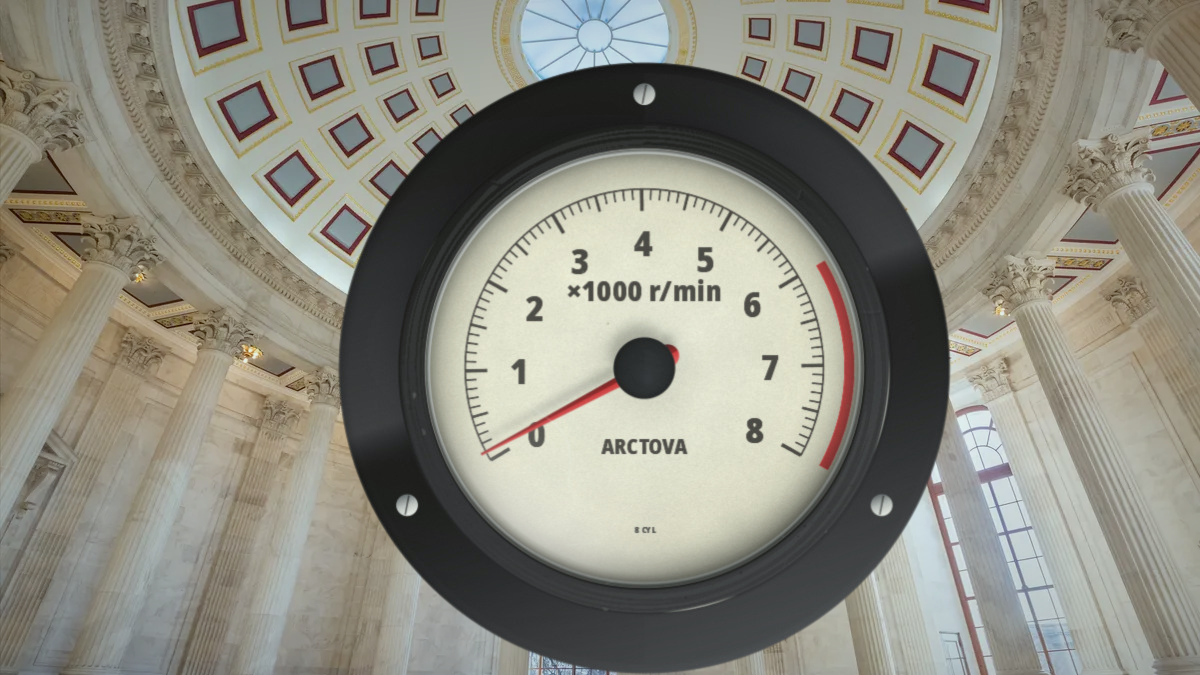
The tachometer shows 100 rpm
